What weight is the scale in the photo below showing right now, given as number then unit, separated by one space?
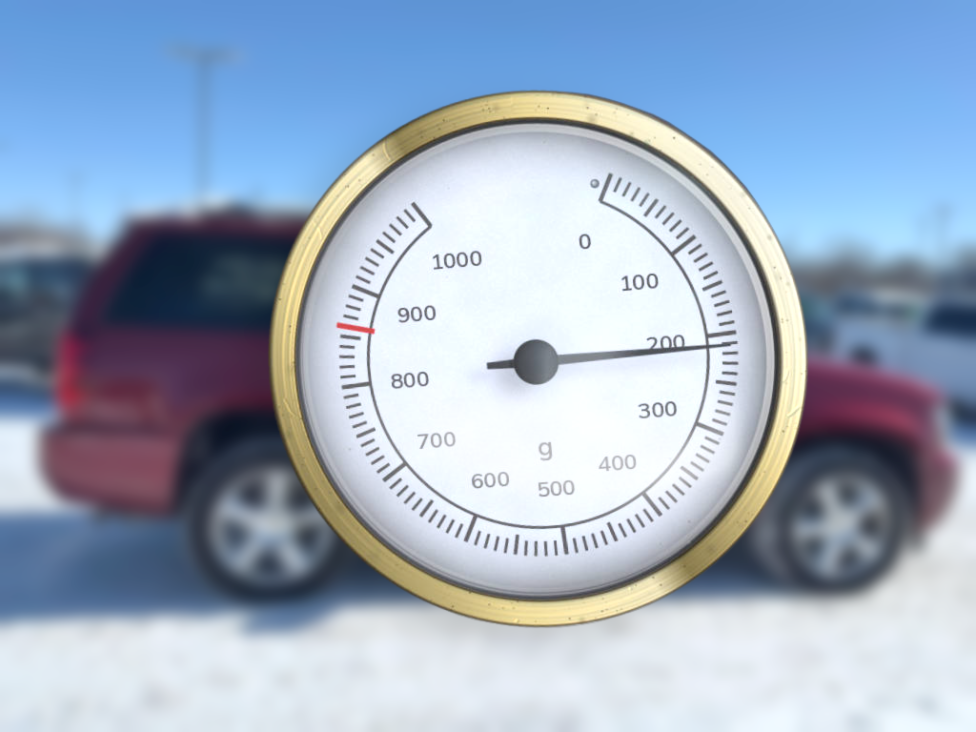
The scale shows 210 g
